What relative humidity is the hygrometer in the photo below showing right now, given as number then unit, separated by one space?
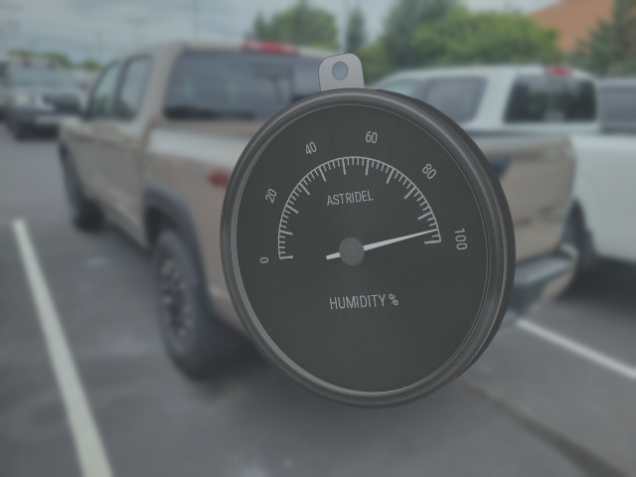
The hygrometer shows 96 %
